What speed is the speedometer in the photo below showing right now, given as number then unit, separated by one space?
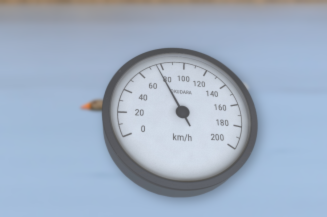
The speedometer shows 75 km/h
